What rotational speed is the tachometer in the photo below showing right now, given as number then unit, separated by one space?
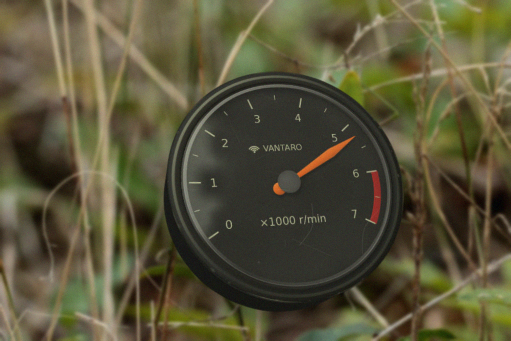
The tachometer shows 5250 rpm
